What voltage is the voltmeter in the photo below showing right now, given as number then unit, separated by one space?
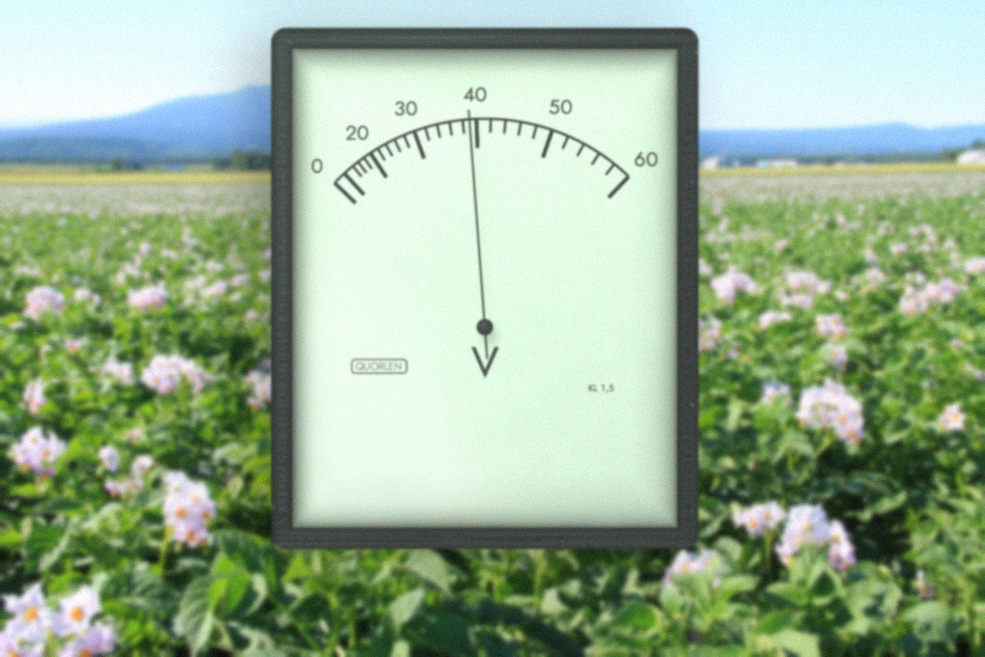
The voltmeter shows 39 V
